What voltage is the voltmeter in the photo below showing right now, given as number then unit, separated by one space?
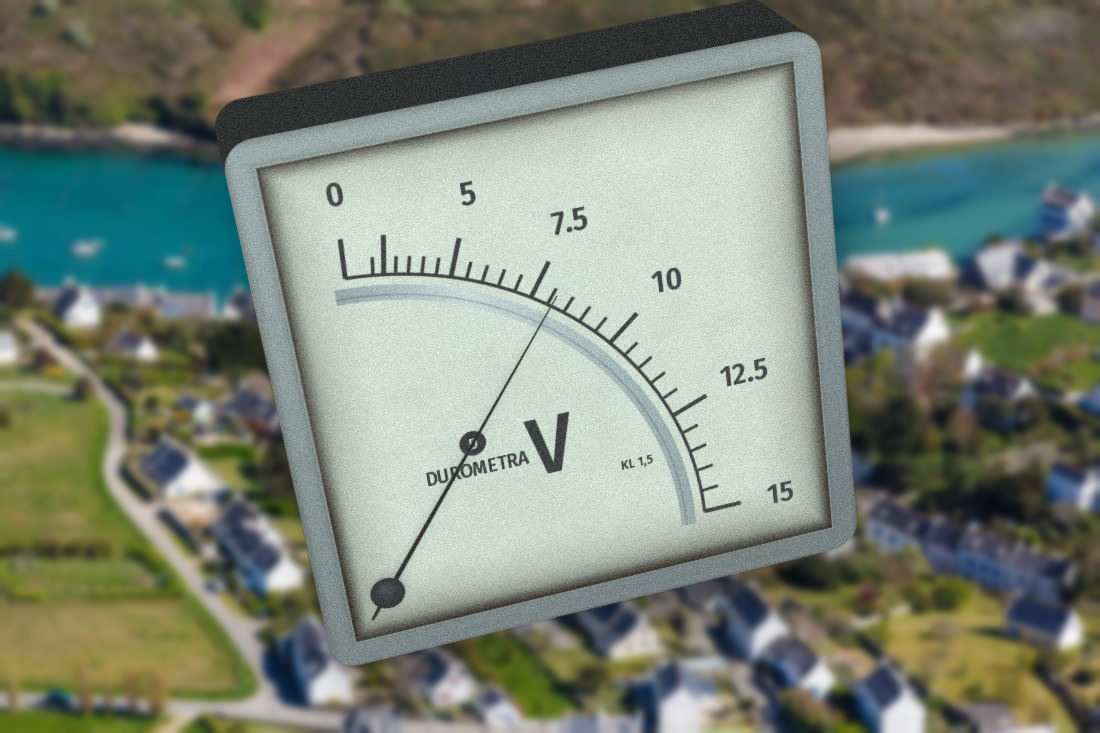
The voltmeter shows 8 V
